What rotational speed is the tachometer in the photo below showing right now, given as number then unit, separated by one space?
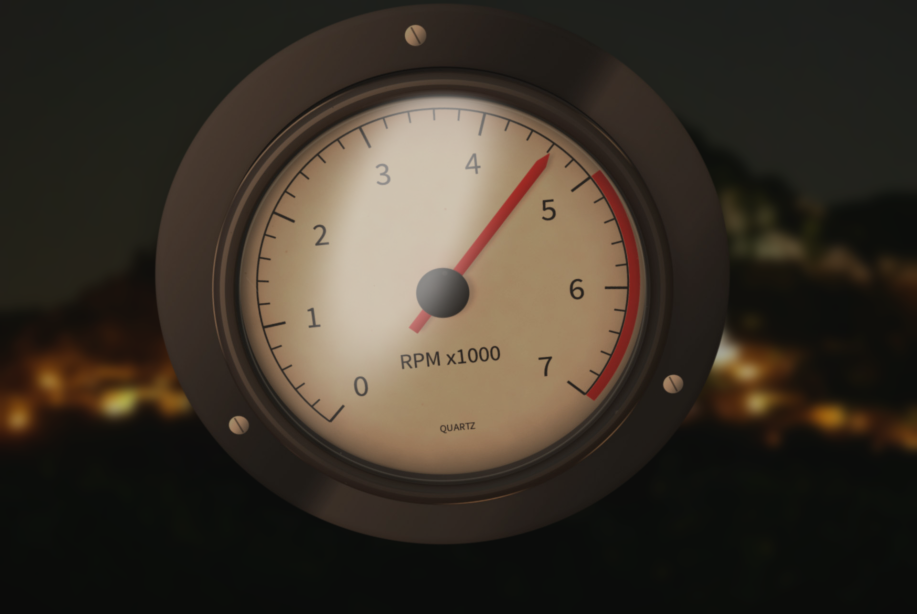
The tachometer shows 4600 rpm
